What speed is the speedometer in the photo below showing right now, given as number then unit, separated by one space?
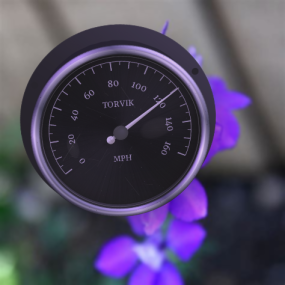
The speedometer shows 120 mph
